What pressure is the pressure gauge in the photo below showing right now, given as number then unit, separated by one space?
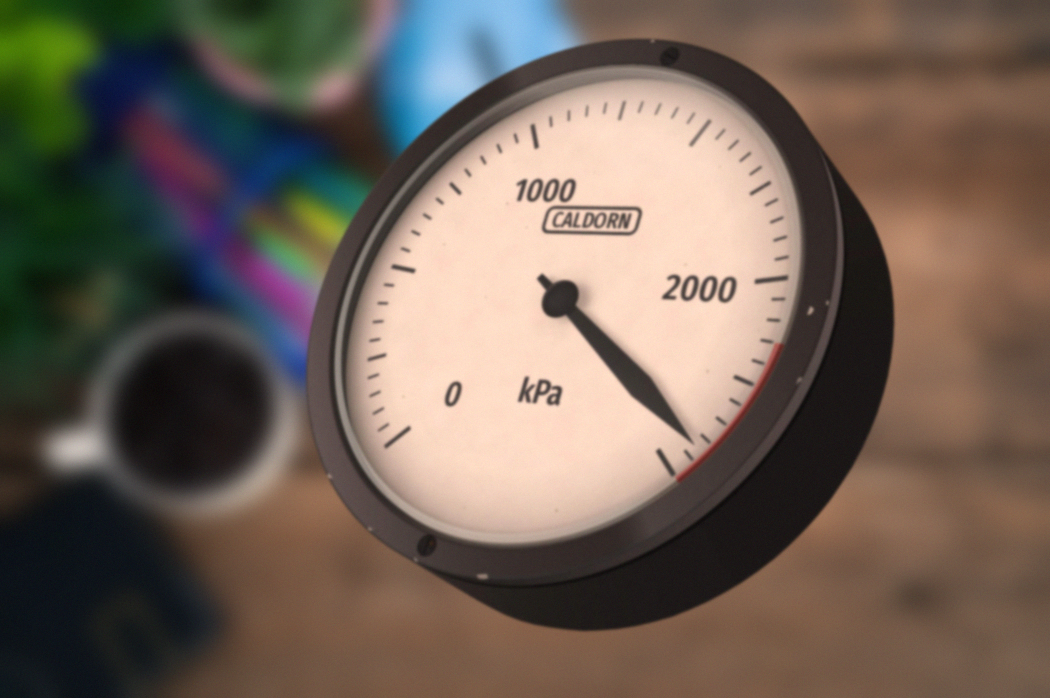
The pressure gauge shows 2425 kPa
